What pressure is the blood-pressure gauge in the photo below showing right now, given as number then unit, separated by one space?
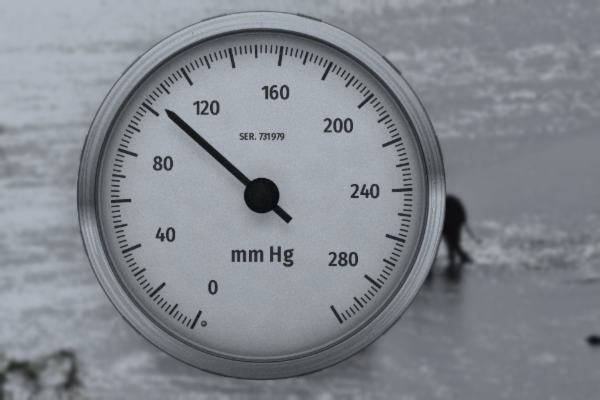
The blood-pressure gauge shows 104 mmHg
